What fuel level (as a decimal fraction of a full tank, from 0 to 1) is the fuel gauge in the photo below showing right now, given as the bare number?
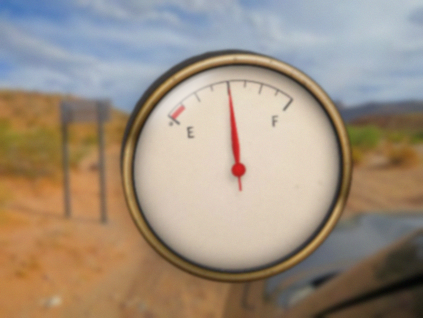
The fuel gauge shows 0.5
